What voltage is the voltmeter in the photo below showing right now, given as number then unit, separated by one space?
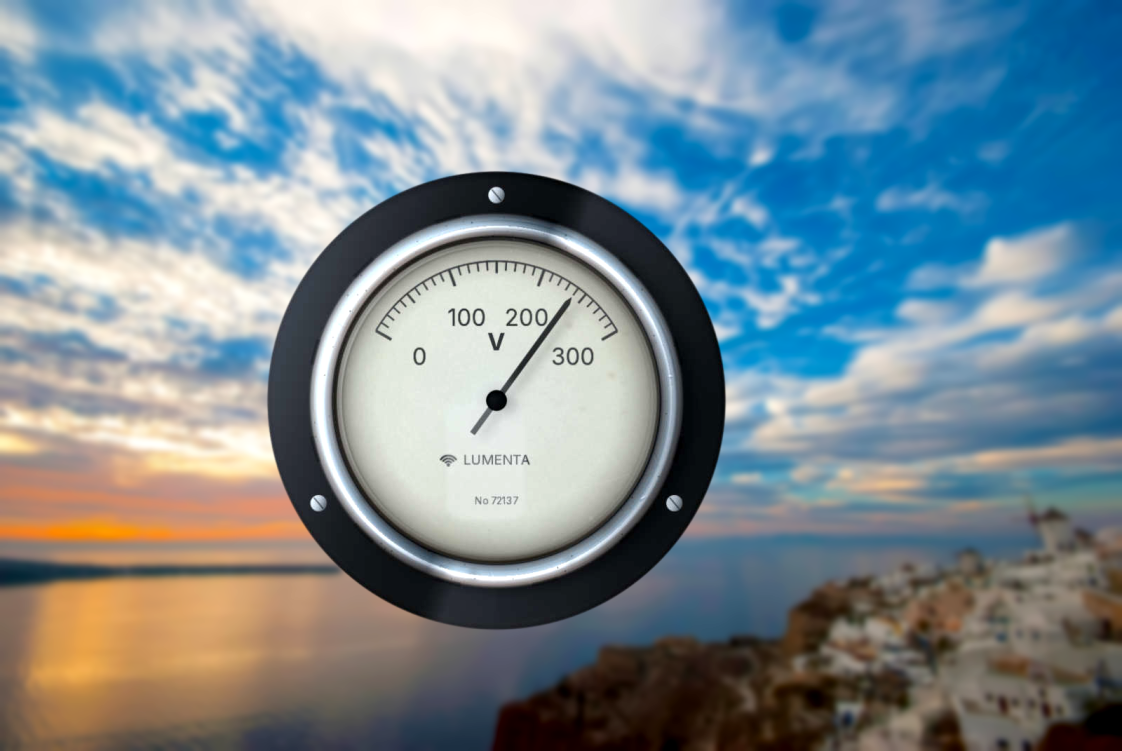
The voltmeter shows 240 V
